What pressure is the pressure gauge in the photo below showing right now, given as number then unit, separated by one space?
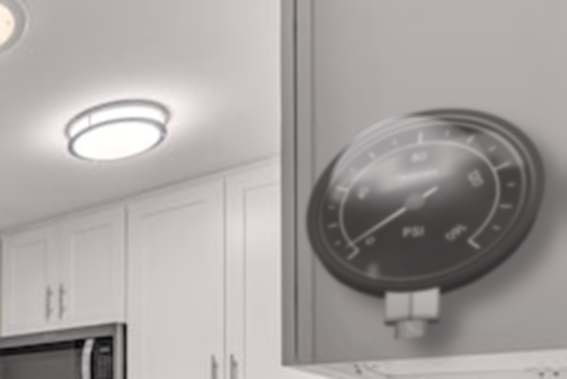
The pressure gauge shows 5 psi
